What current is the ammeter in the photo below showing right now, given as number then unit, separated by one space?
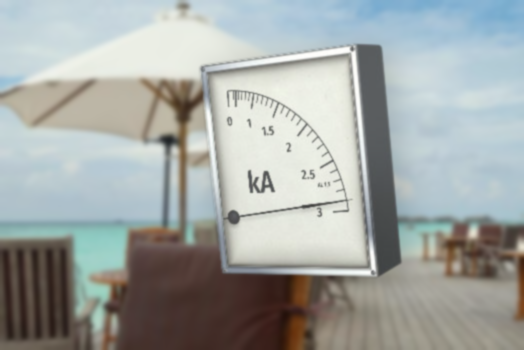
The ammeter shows 2.9 kA
